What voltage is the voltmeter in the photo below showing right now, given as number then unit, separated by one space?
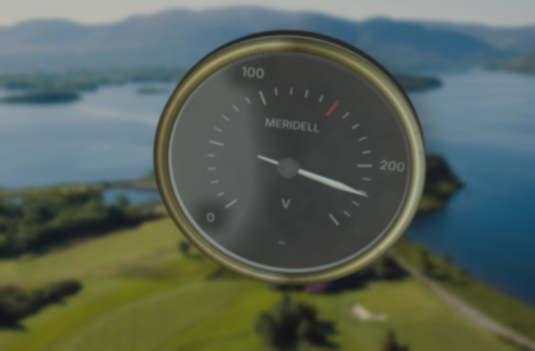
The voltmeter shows 220 V
